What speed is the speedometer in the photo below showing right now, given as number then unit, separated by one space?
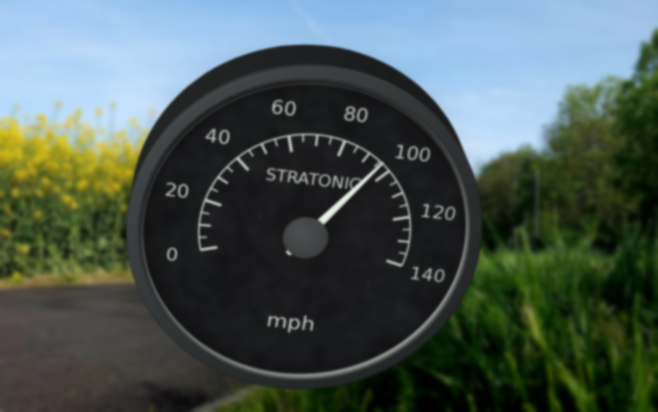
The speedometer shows 95 mph
